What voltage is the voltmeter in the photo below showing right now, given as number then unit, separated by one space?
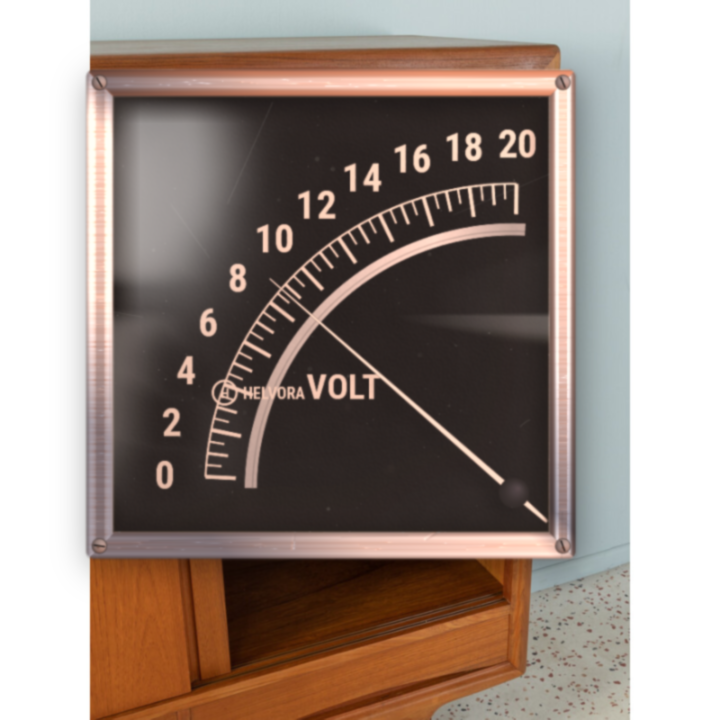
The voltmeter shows 8.75 V
